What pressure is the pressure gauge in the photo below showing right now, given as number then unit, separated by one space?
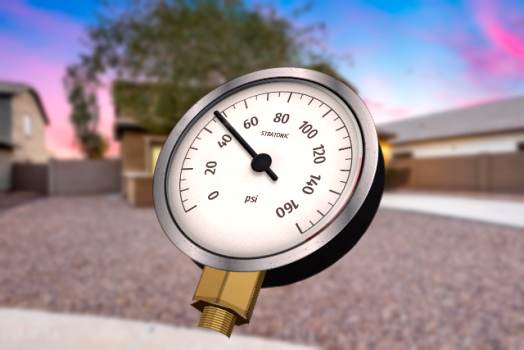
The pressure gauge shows 47.5 psi
